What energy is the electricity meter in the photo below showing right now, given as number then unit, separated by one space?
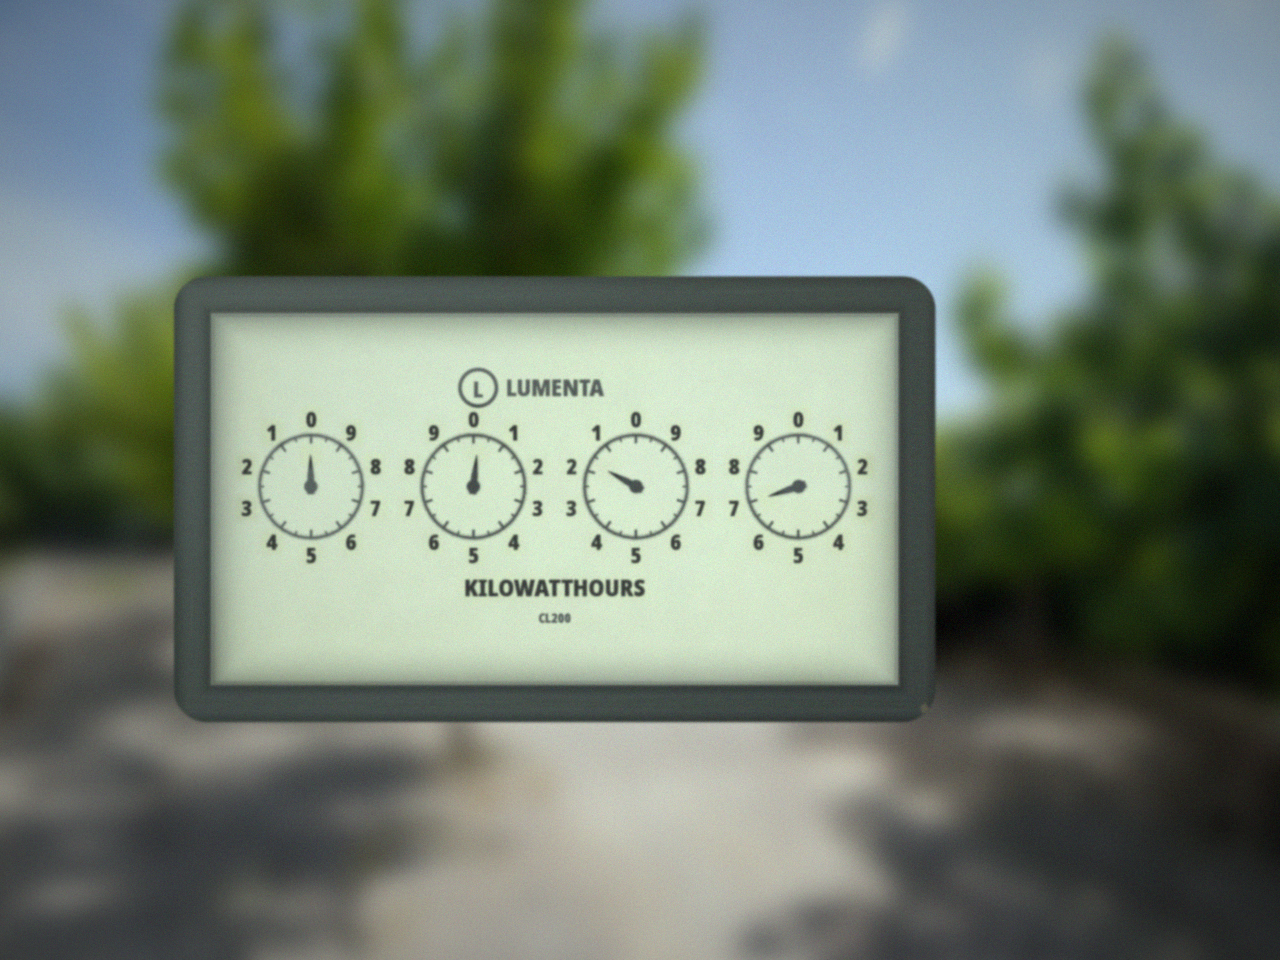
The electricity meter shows 17 kWh
